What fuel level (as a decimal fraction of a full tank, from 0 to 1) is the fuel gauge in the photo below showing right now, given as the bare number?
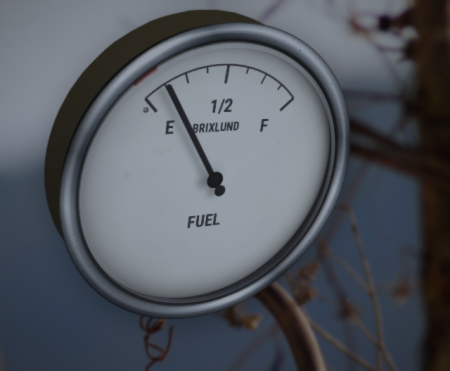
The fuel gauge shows 0.125
